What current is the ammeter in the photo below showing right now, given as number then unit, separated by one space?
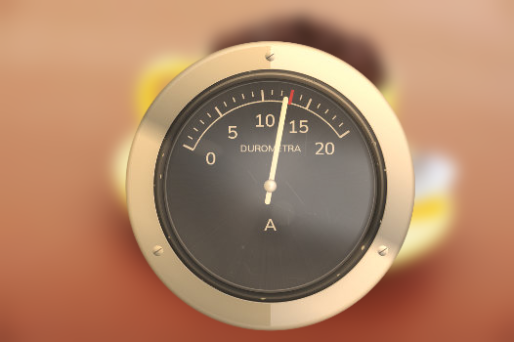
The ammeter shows 12.5 A
